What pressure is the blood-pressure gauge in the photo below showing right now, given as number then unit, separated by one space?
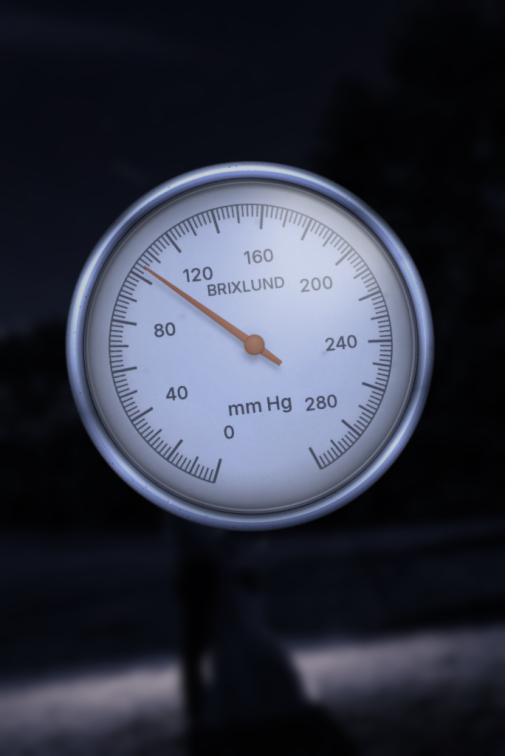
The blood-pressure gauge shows 104 mmHg
